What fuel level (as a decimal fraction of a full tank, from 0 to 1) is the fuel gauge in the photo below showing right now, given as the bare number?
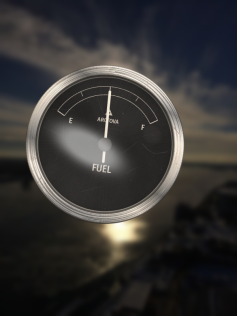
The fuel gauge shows 0.5
